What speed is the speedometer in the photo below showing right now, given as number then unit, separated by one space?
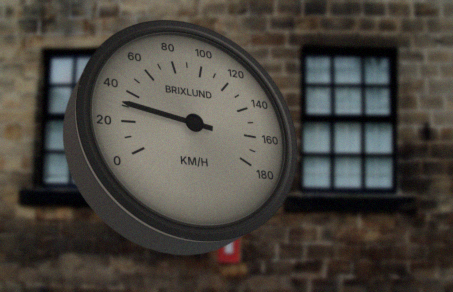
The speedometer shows 30 km/h
